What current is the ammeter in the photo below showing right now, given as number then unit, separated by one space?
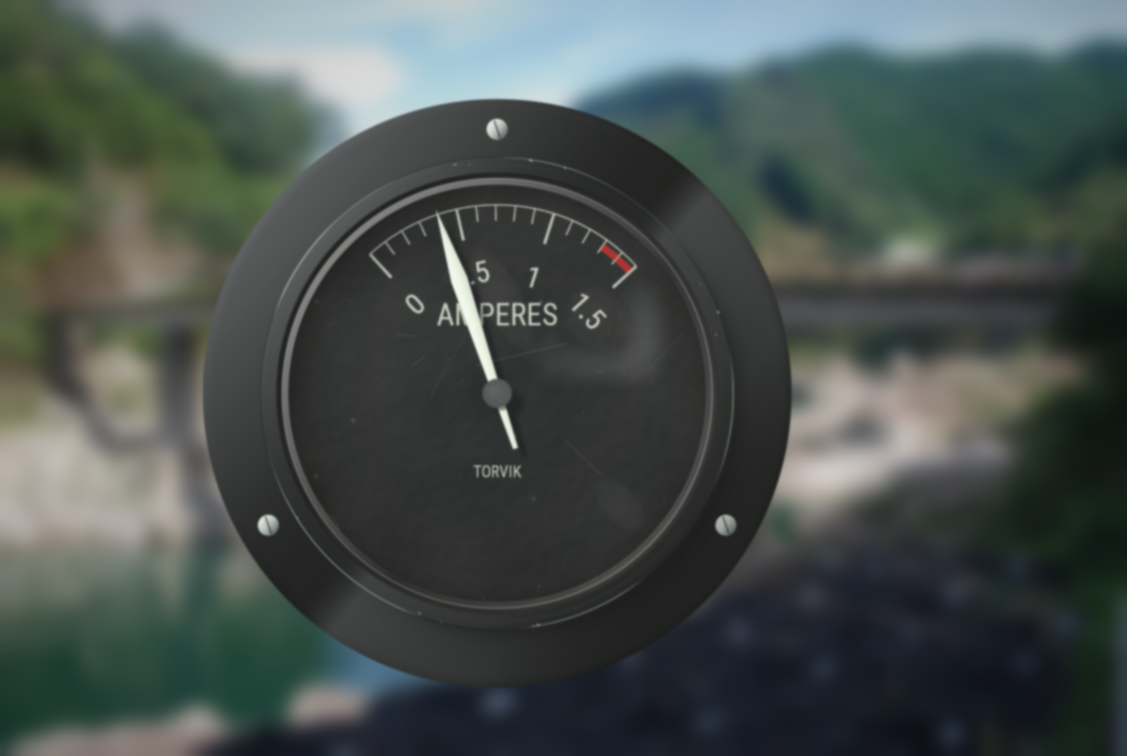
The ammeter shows 0.4 A
